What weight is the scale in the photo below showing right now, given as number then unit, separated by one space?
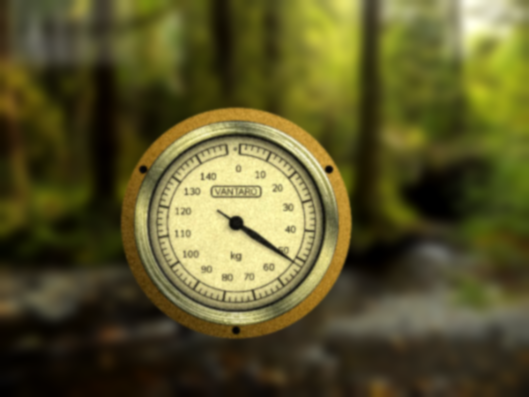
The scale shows 52 kg
